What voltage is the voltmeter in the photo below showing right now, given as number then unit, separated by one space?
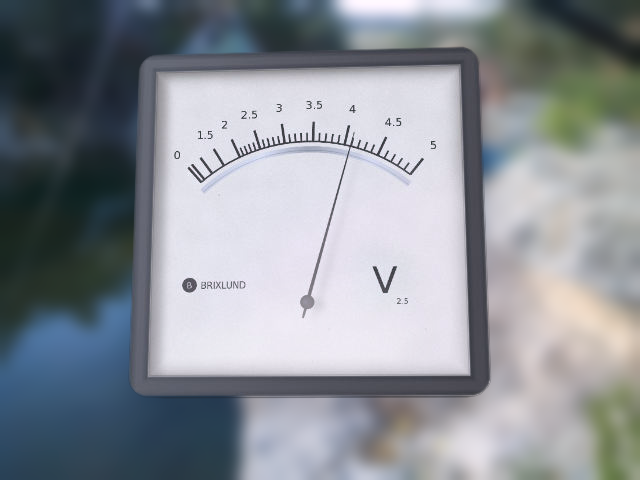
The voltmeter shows 4.1 V
